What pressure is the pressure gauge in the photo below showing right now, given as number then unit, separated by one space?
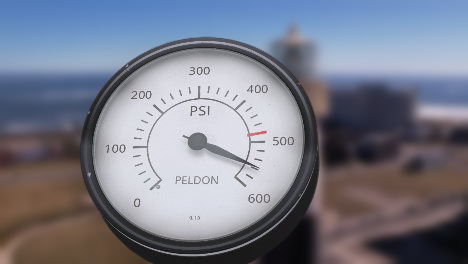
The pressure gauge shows 560 psi
